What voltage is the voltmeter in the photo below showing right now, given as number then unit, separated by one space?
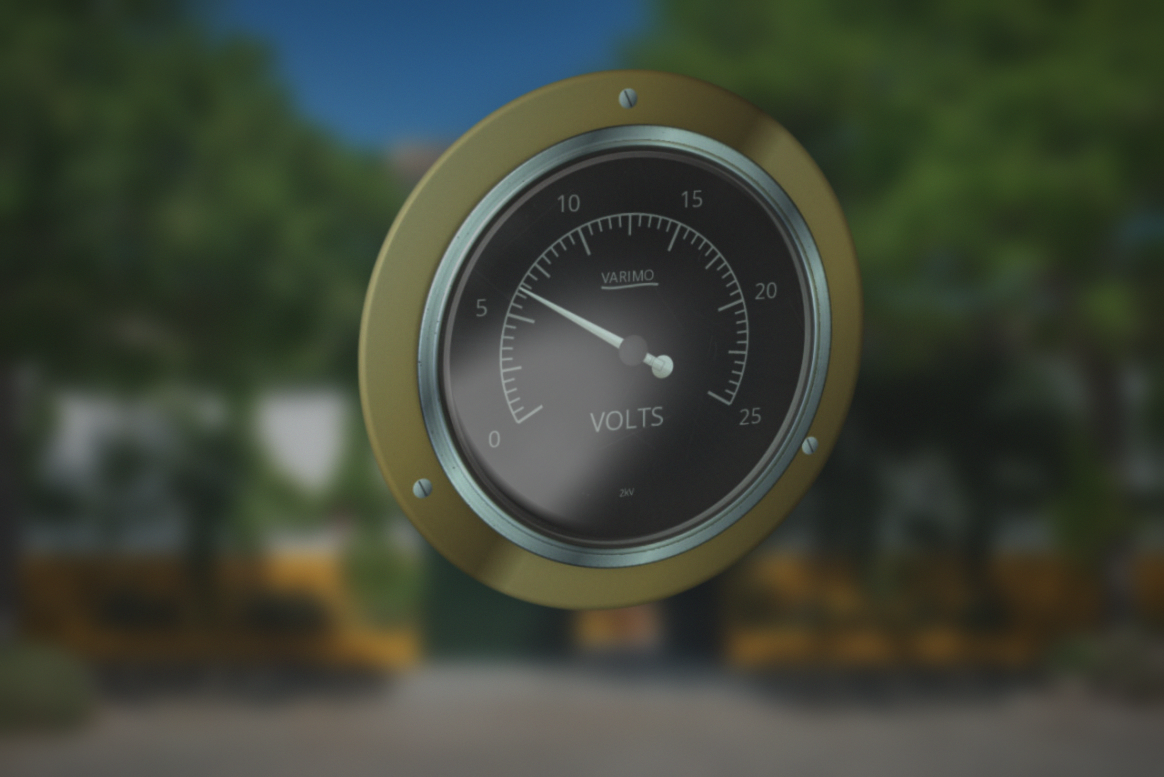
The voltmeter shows 6.25 V
